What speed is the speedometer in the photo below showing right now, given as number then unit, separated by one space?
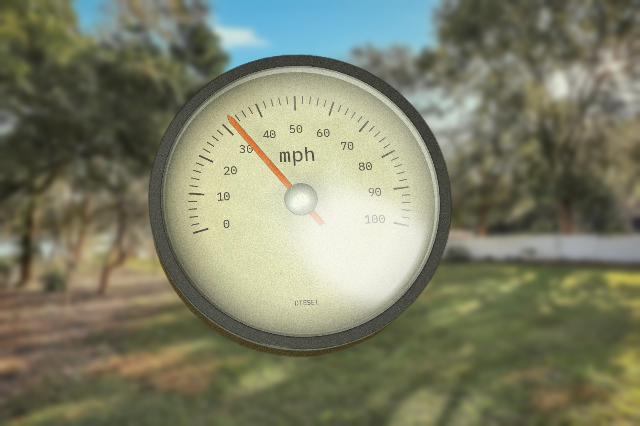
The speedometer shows 32 mph
